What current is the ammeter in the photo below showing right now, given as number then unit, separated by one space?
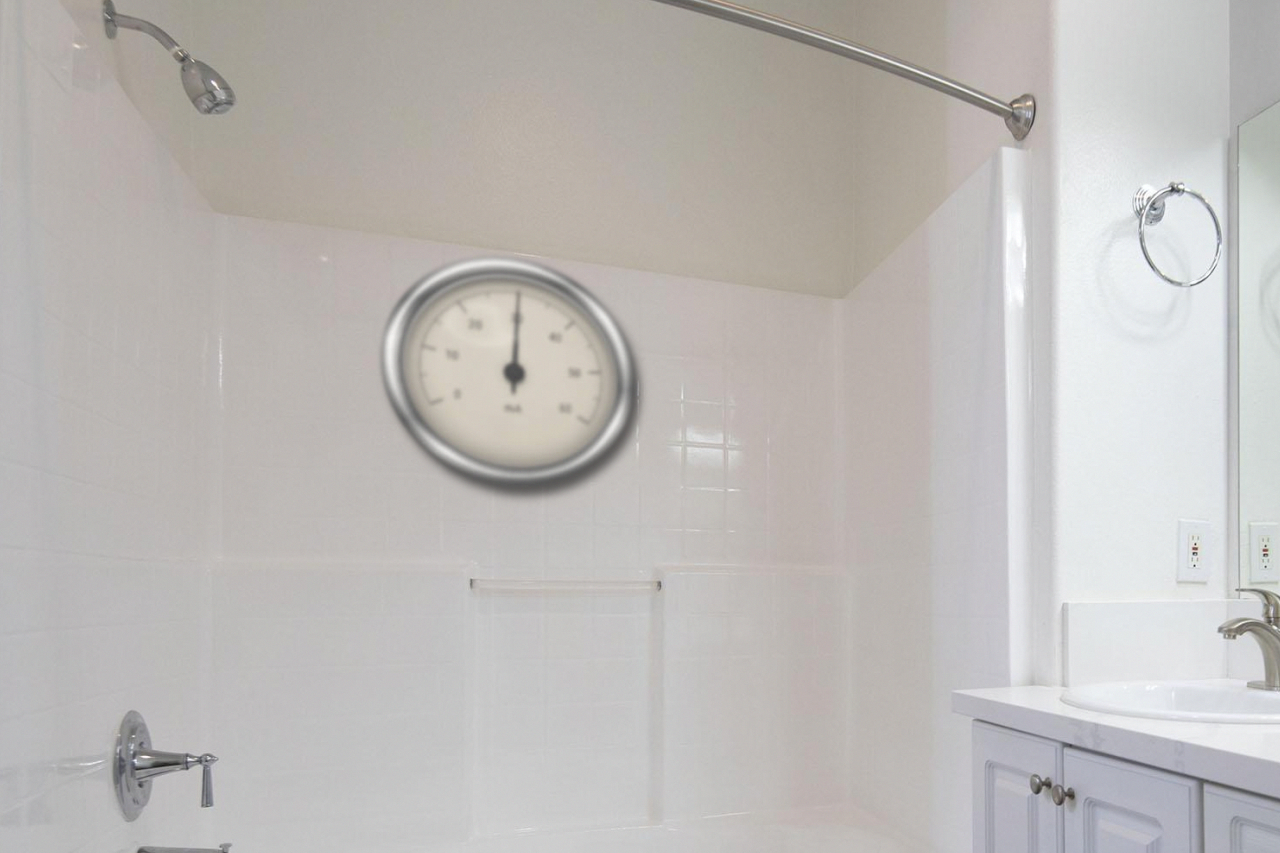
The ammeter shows 30 mA
